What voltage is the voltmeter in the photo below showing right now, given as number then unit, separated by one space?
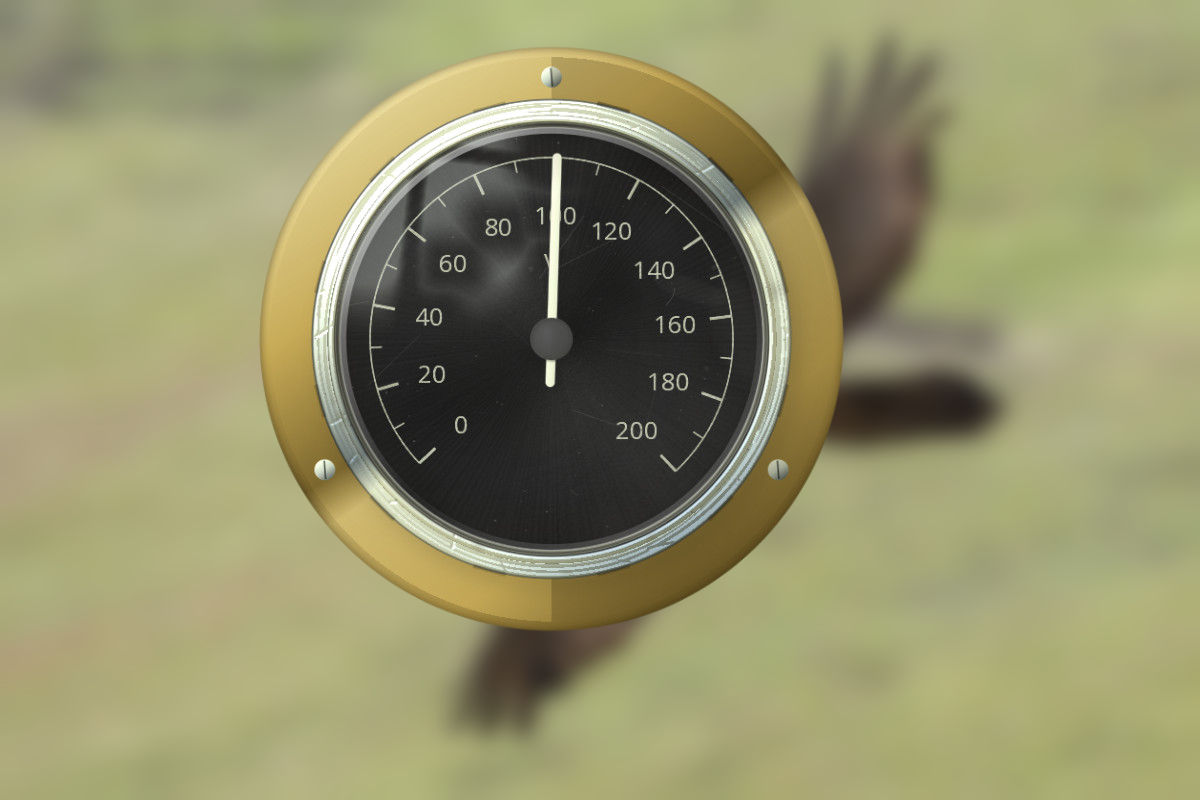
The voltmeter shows 100 V
